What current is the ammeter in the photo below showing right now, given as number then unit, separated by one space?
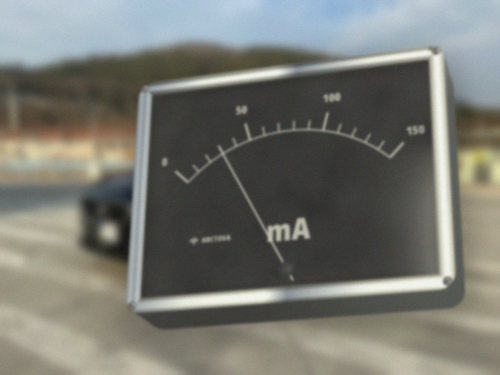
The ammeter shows 30 mA
